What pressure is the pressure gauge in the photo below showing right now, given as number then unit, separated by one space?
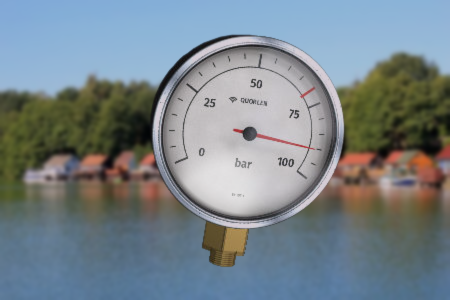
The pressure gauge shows 90 bar
